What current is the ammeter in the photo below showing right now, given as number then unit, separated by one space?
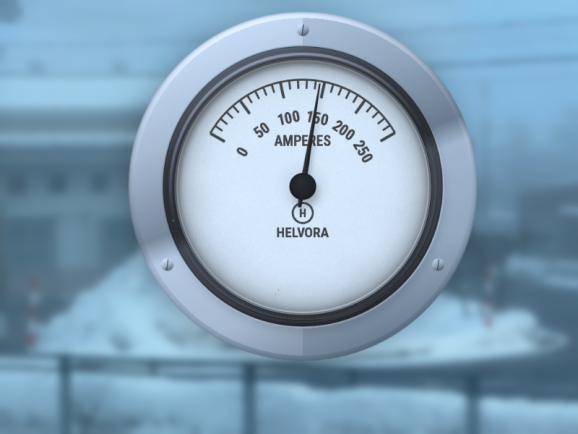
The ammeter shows 145 A
